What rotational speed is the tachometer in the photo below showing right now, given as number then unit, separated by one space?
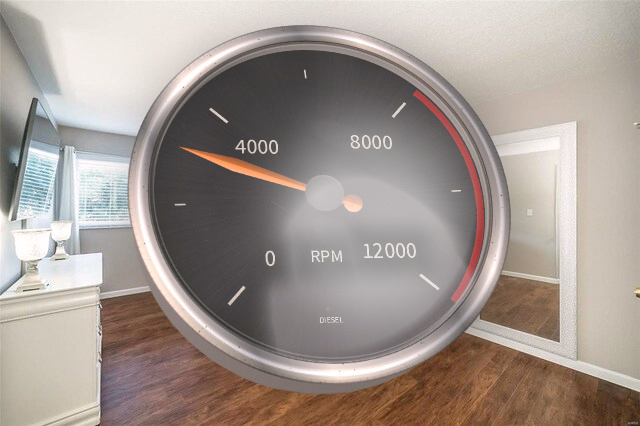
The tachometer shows 3000 rpm
